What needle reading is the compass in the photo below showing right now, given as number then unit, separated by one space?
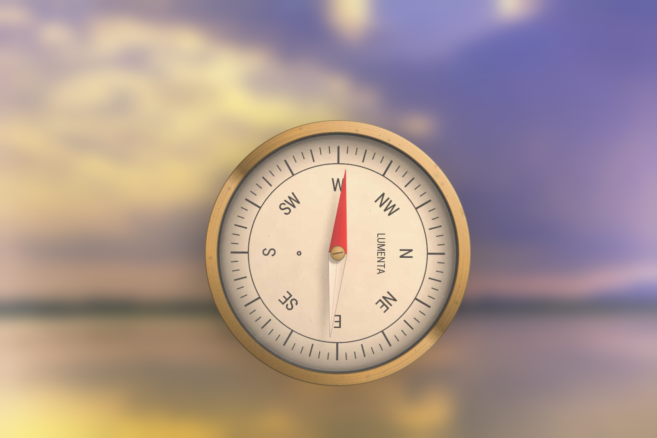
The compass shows 275 °
